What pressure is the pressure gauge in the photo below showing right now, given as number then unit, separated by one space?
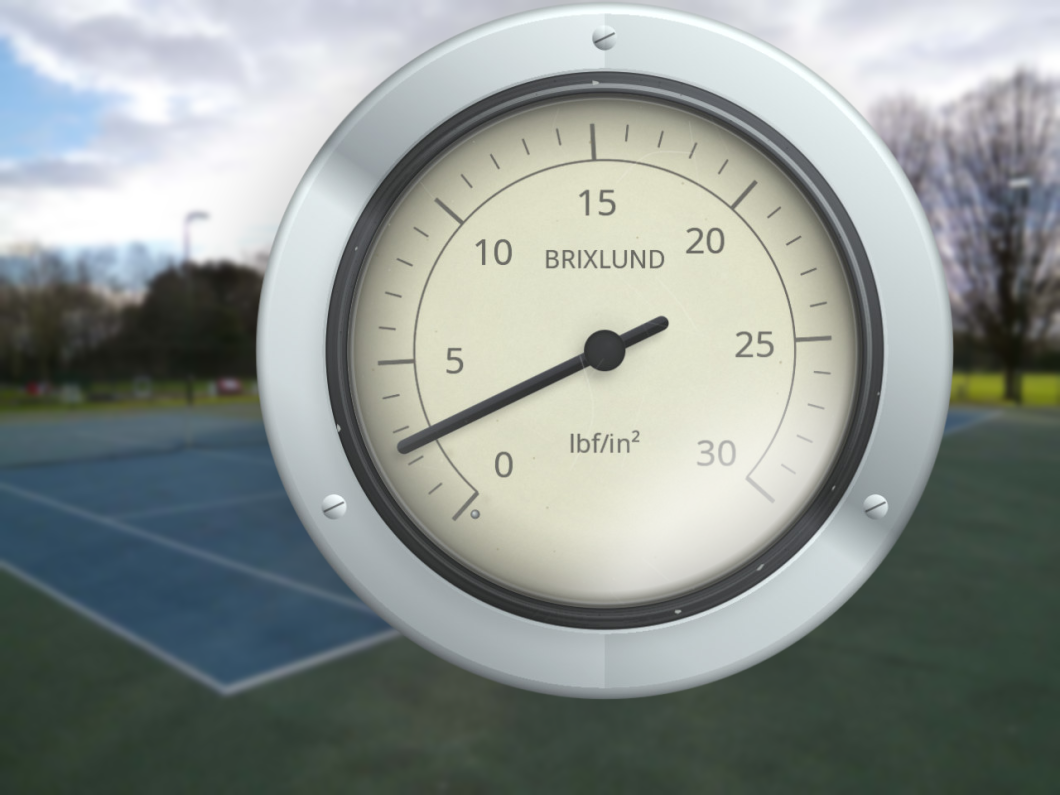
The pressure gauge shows 2.5 psi
